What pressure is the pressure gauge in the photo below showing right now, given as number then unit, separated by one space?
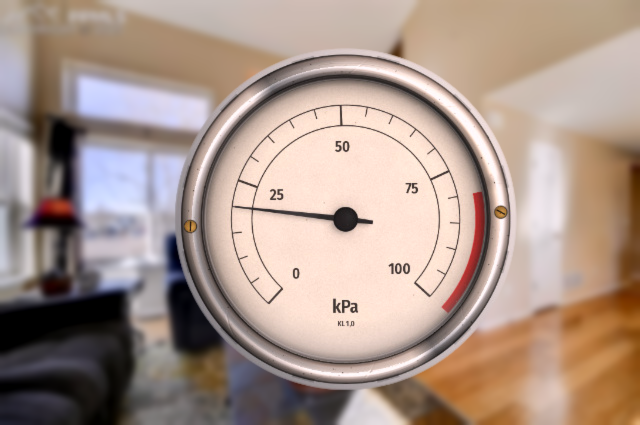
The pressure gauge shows 20 kPa
